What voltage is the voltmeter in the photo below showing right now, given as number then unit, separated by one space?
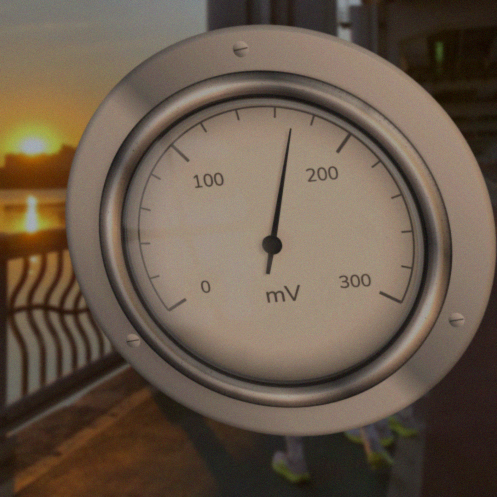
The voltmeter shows 170 mV
